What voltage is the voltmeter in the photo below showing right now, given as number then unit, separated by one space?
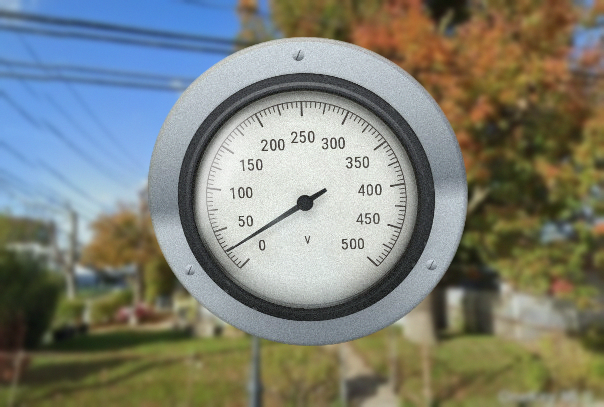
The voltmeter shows 25 V
